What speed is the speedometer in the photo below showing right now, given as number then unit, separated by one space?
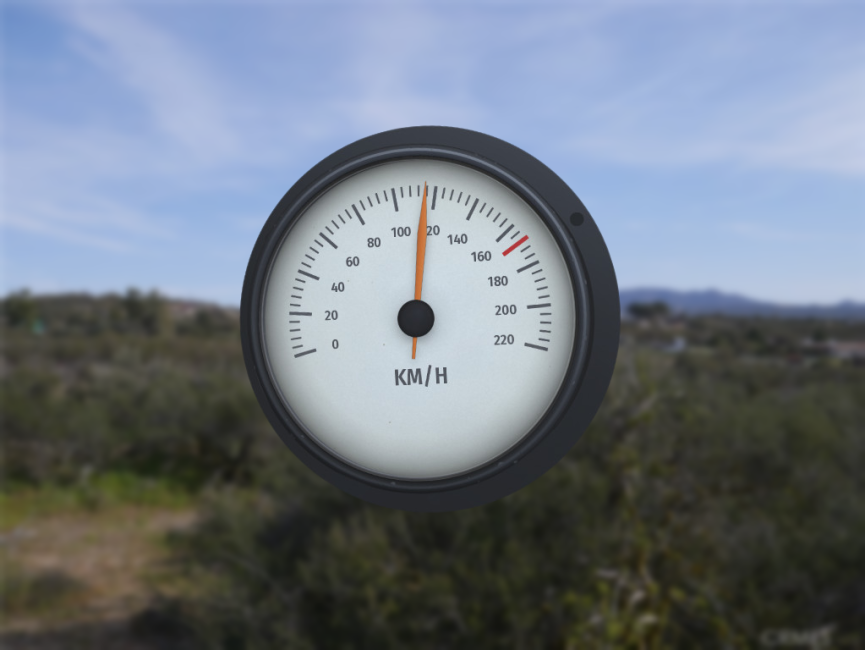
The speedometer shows 116 km/h
